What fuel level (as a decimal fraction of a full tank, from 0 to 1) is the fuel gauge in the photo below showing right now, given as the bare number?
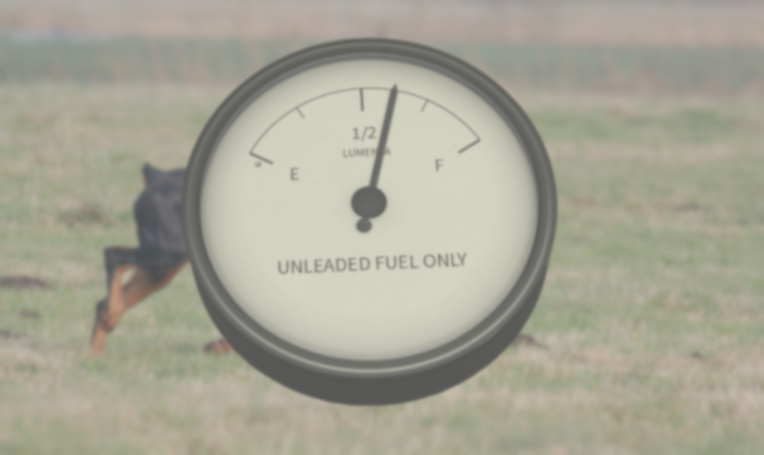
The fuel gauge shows 0.625
